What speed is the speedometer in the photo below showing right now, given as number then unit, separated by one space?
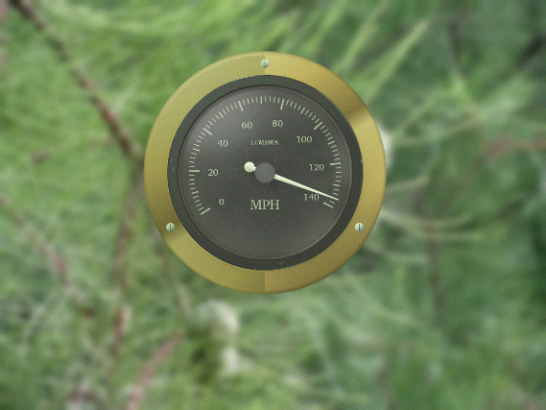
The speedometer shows 136 mph
